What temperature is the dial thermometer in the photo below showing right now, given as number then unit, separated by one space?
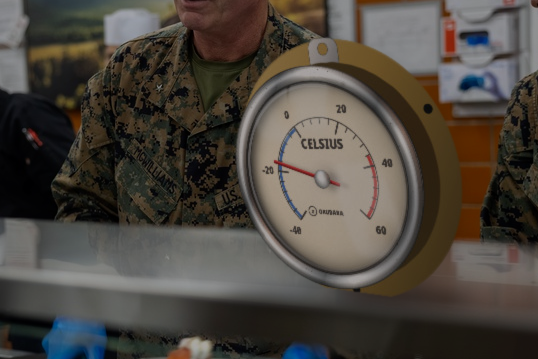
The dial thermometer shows -16 °C
